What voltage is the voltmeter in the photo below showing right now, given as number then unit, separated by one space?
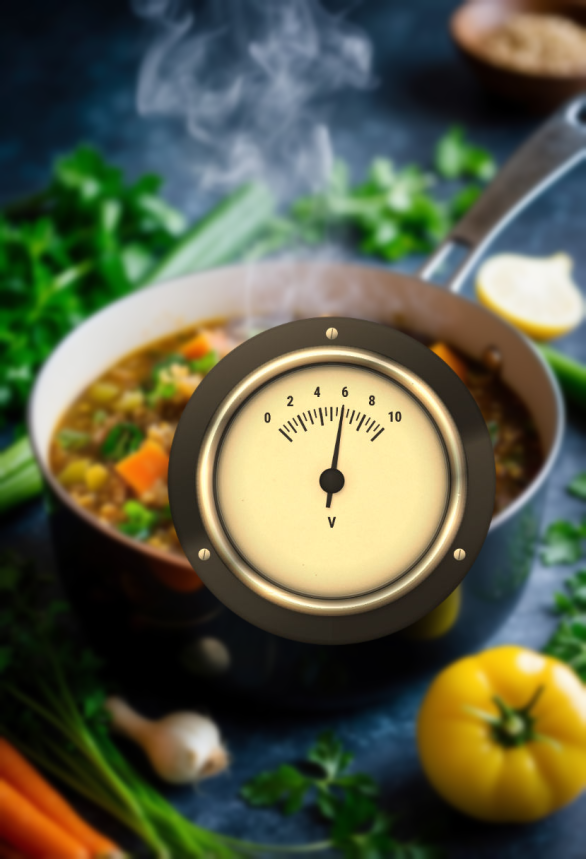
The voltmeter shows 6 V
